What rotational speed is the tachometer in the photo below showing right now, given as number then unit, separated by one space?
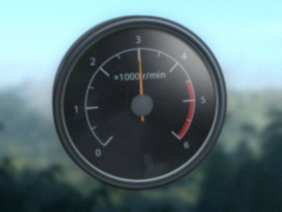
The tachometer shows 3000 rpm
